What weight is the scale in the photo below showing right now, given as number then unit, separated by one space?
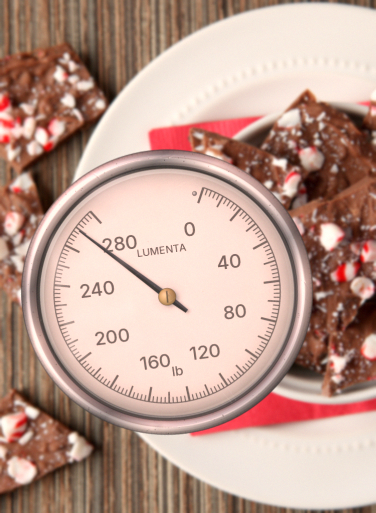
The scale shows 270 lb
